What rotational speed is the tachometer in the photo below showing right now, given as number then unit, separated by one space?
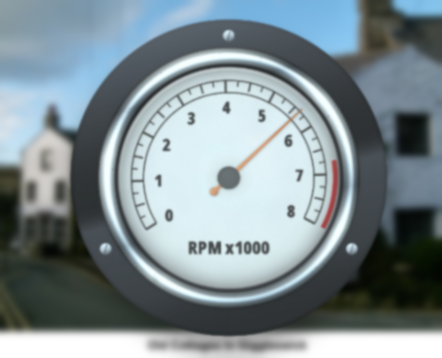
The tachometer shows 5625 rpm
